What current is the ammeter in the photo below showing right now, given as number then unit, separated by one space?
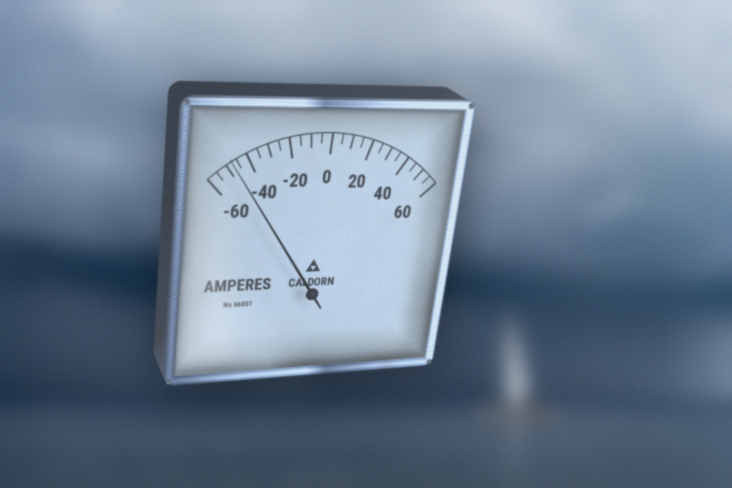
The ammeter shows -47.5 A
